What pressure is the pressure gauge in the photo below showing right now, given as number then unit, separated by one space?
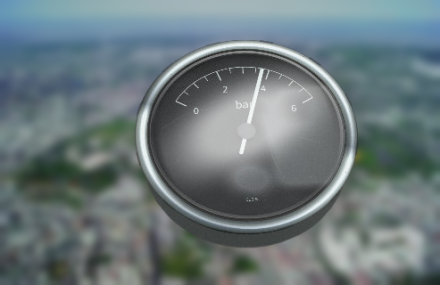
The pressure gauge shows 3.75 bar
